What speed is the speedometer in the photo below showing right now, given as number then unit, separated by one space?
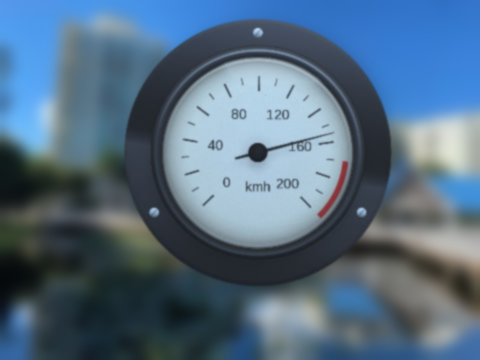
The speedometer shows 155 km/h
